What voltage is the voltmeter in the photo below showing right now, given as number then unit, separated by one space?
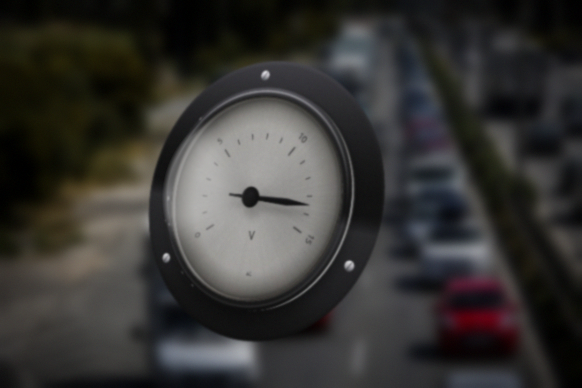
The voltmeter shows 13.5 V
